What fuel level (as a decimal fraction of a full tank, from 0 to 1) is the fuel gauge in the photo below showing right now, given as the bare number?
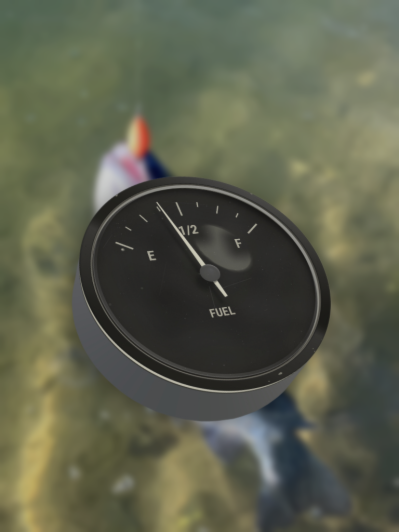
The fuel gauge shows 0.375
